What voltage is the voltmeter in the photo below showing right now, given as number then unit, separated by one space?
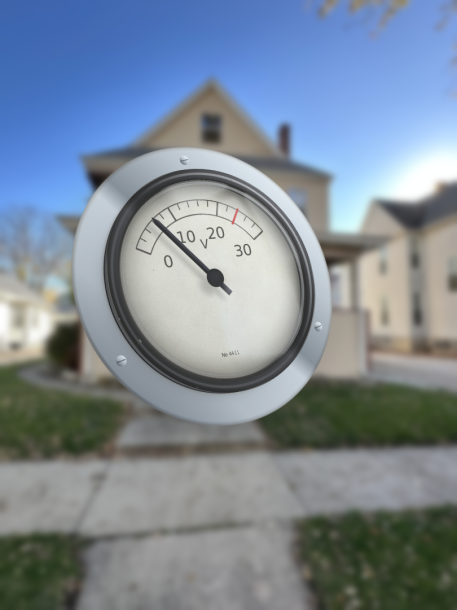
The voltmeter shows 6 V
